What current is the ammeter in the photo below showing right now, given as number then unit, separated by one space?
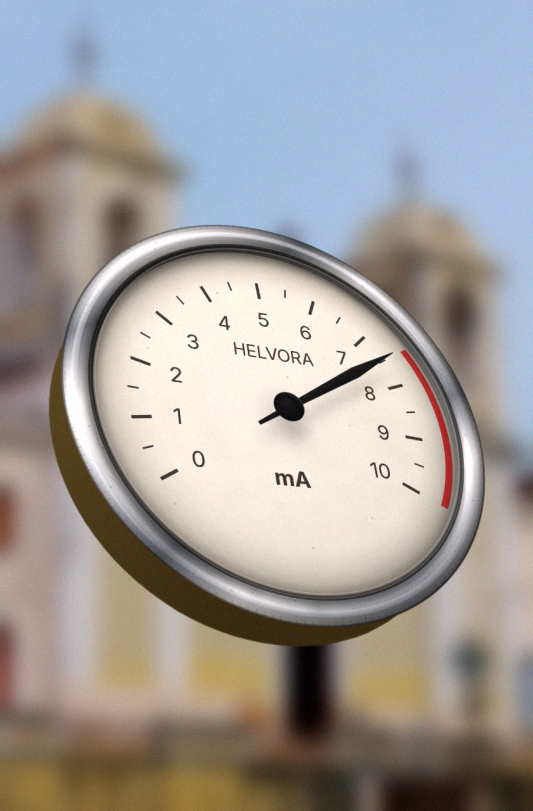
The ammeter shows 7.5 mA
